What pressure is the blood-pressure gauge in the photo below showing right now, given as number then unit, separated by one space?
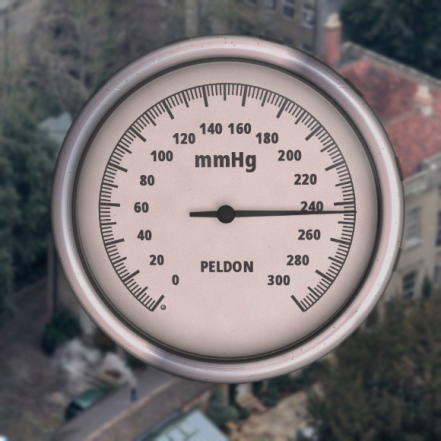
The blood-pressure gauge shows 244 mmHg
